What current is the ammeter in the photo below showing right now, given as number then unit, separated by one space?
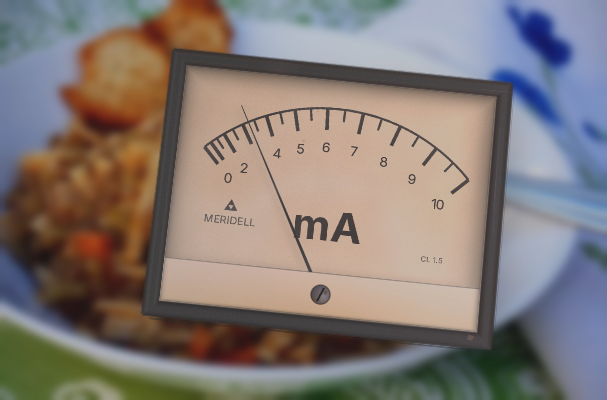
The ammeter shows 3.25 mA
